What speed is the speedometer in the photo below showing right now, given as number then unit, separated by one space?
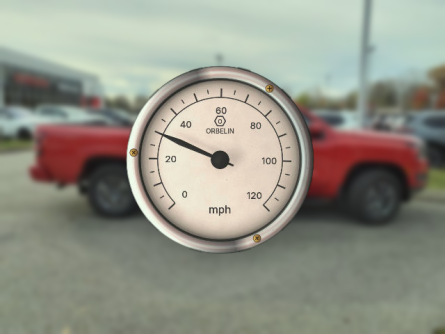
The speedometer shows 30 mph
